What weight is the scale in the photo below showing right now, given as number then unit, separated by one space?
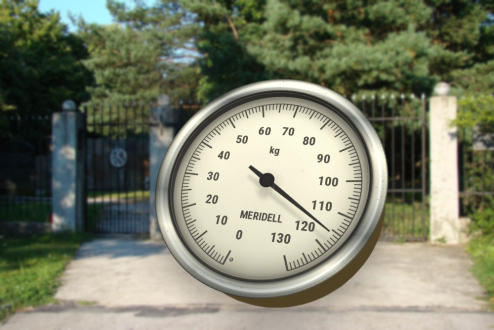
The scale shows 116 kg
